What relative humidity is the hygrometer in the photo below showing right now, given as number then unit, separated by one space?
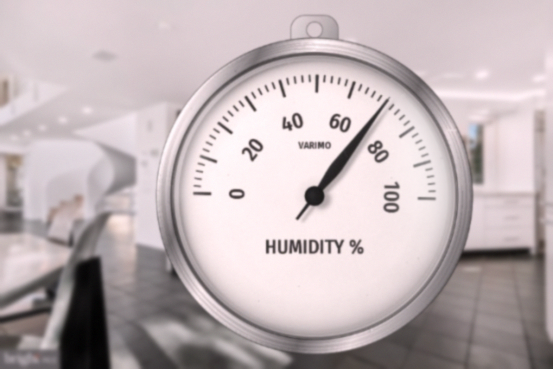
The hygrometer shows 70 %
